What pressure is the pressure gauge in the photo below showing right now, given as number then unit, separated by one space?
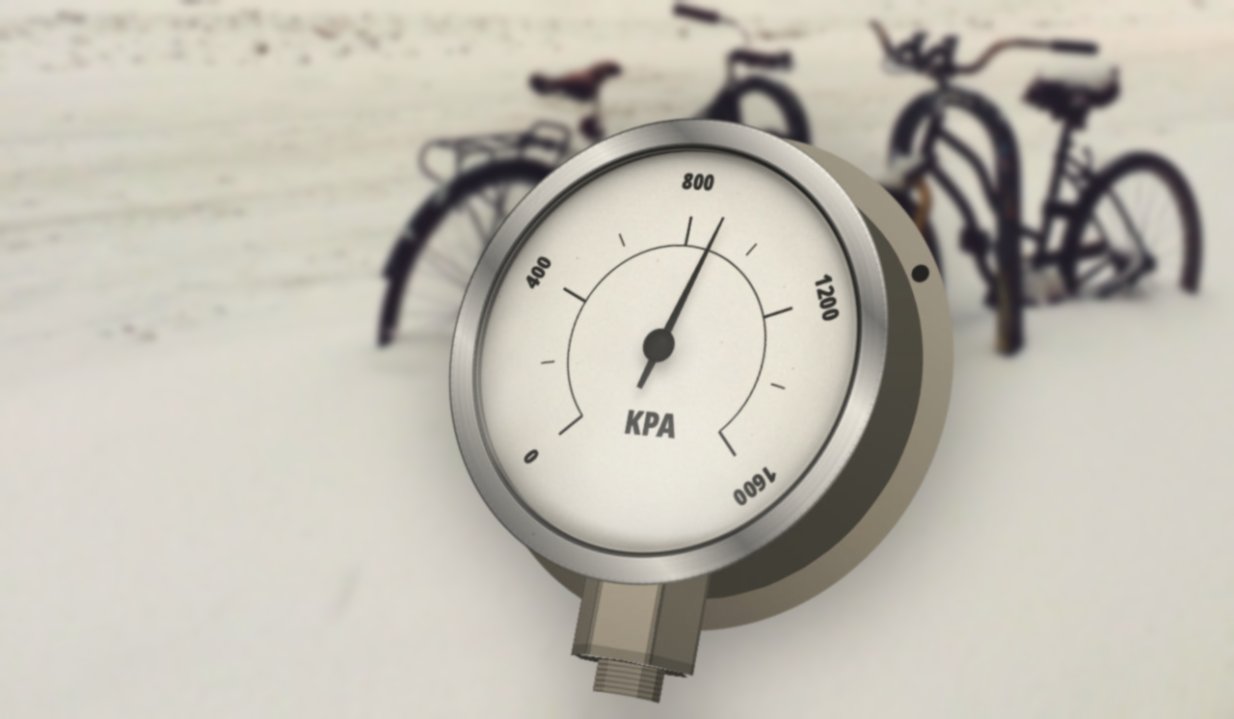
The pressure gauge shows 900 kPa
